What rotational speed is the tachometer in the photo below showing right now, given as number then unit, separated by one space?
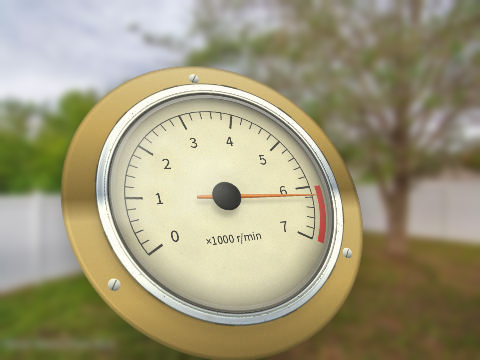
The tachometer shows 6200 rpm
